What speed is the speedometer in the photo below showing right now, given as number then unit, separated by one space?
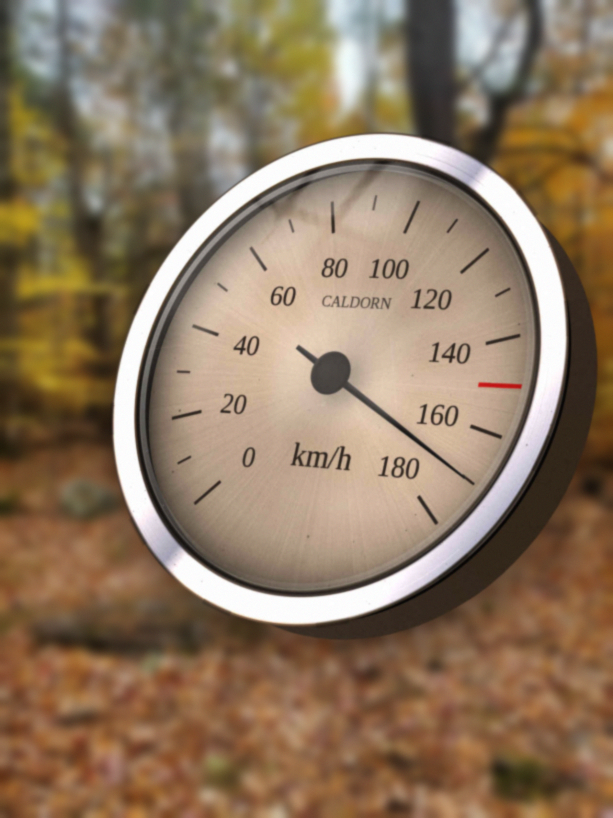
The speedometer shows 170 km/h
